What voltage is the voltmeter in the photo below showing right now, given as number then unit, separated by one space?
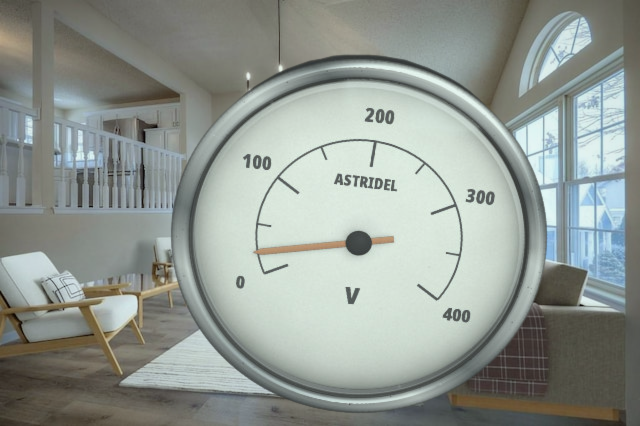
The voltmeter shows 25 V
